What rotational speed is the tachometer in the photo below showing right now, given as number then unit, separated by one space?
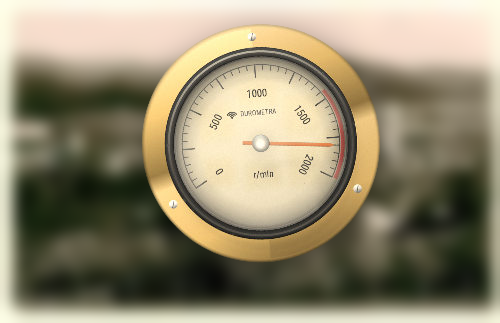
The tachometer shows 1800 rpm
